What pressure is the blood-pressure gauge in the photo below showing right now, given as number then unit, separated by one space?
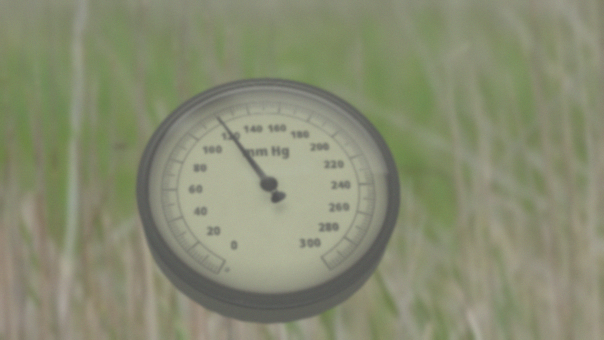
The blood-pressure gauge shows 120 mmHg
